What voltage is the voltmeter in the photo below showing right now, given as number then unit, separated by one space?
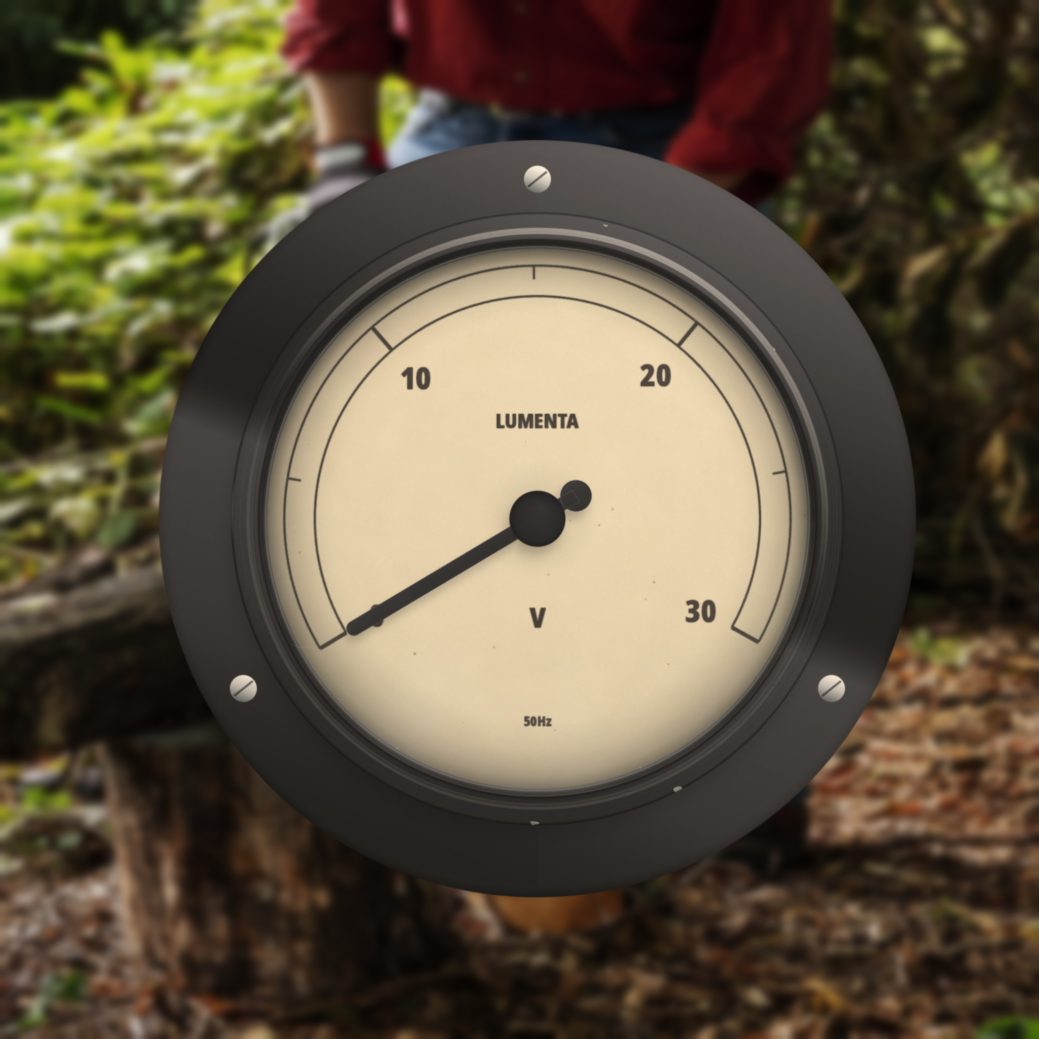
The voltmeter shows 0 V
